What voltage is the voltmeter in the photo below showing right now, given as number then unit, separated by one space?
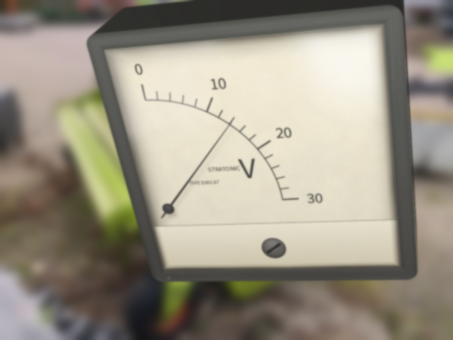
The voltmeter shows 14 V
